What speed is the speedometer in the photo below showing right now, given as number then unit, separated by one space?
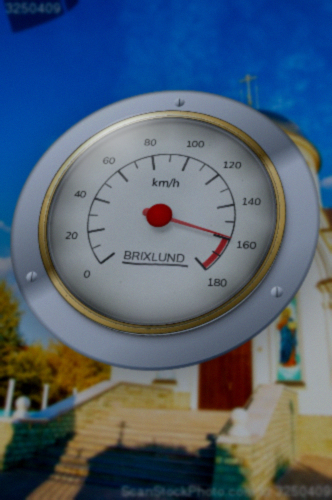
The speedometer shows 160 km/h
